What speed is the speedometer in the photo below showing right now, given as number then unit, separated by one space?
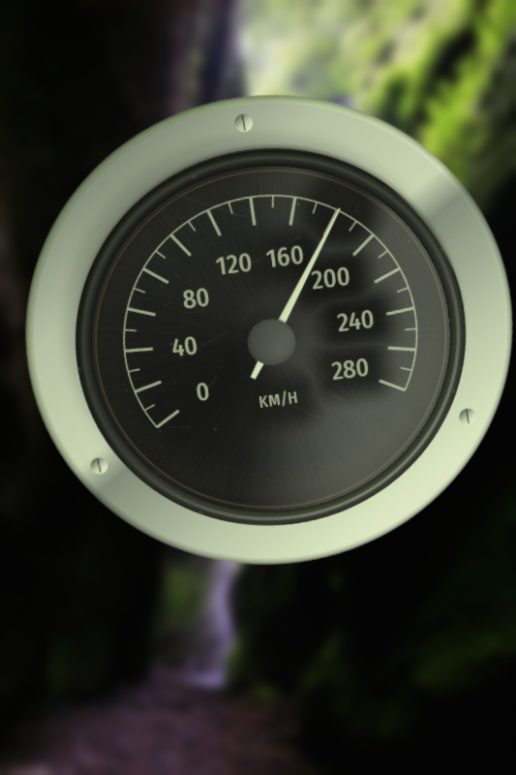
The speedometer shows 180 km/h
